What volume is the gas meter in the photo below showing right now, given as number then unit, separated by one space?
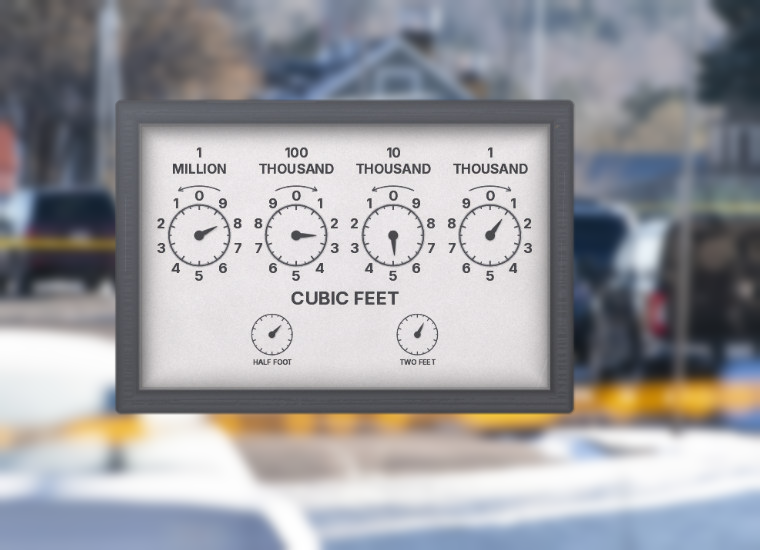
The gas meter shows 825100 ft³
